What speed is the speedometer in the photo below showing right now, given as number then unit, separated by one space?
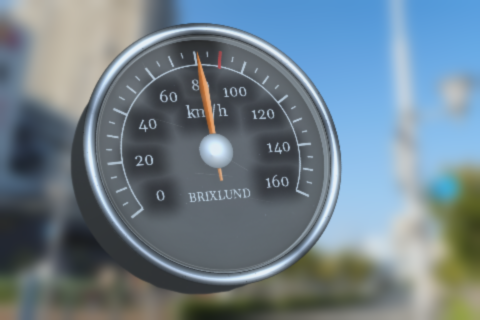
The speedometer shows 80 km/h
